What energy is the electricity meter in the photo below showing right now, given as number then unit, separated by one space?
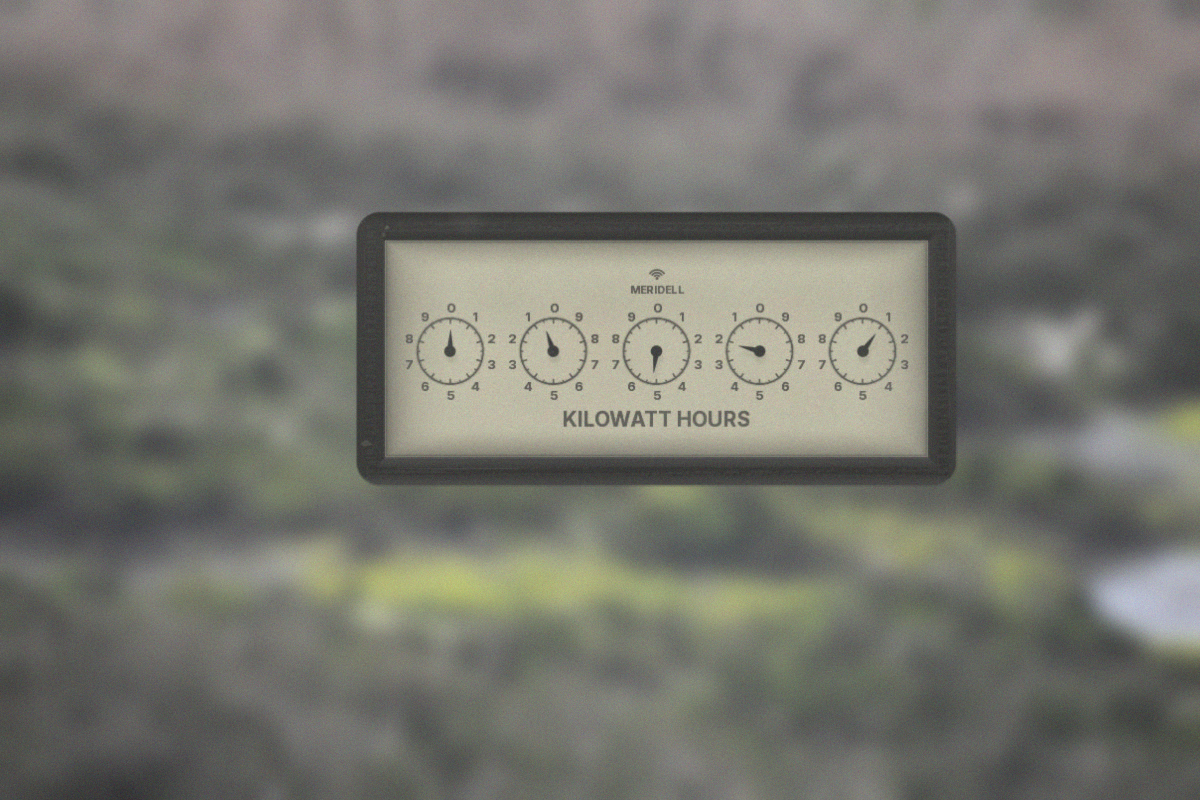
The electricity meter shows 521 kWh
